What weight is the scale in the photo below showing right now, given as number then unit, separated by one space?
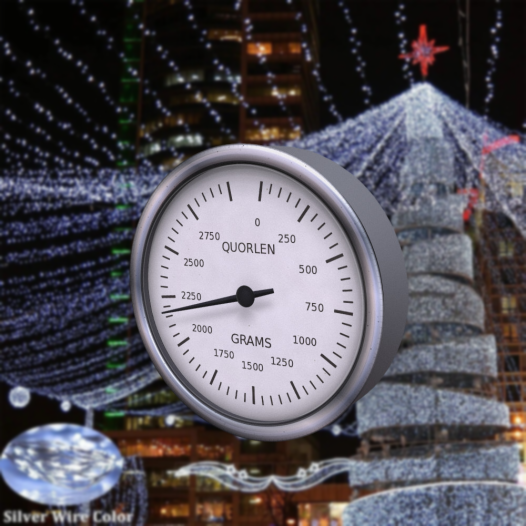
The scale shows 2175 g
